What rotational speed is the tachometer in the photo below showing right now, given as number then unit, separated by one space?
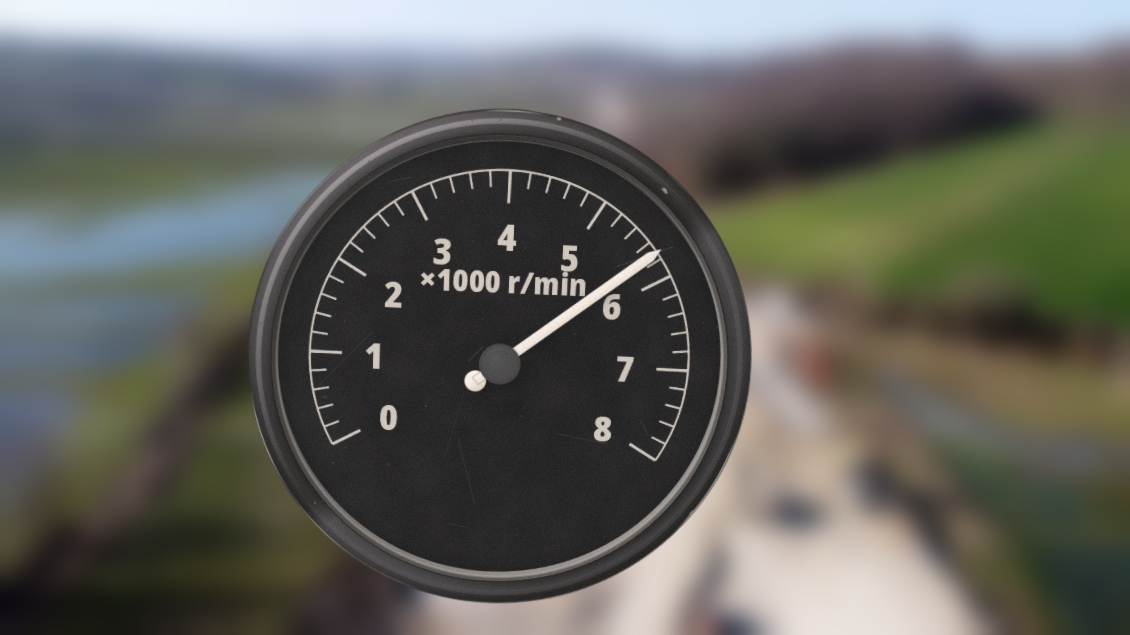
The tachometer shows 5700 rpm
